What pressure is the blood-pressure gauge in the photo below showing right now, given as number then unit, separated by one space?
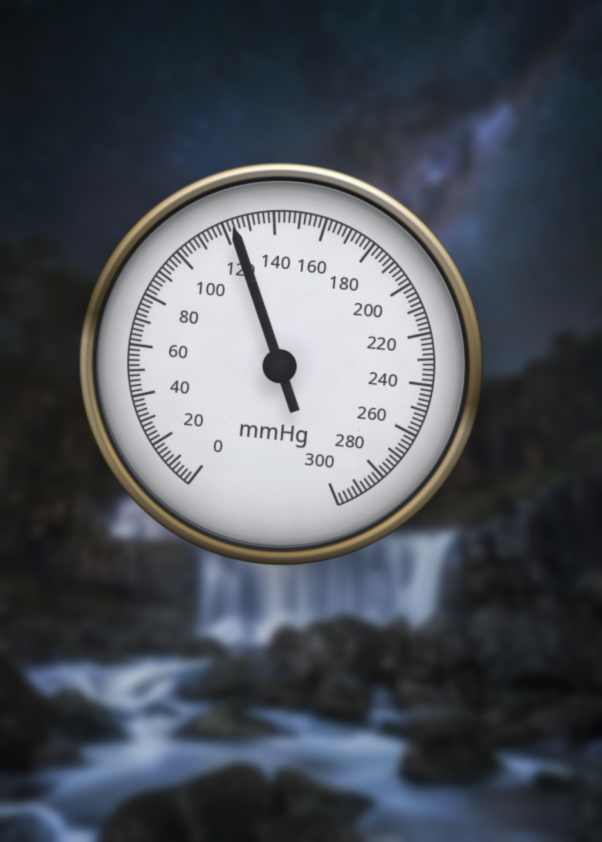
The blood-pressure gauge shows 124 mmHg
